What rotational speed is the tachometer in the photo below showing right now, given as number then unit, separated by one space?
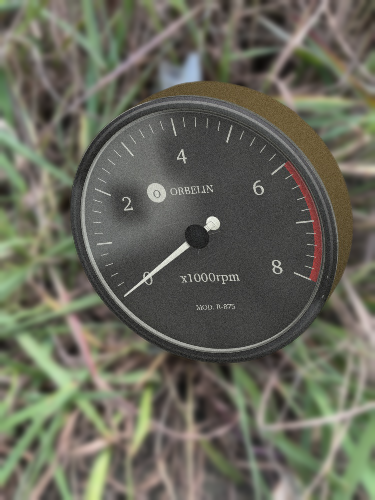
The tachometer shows 0 rpm
